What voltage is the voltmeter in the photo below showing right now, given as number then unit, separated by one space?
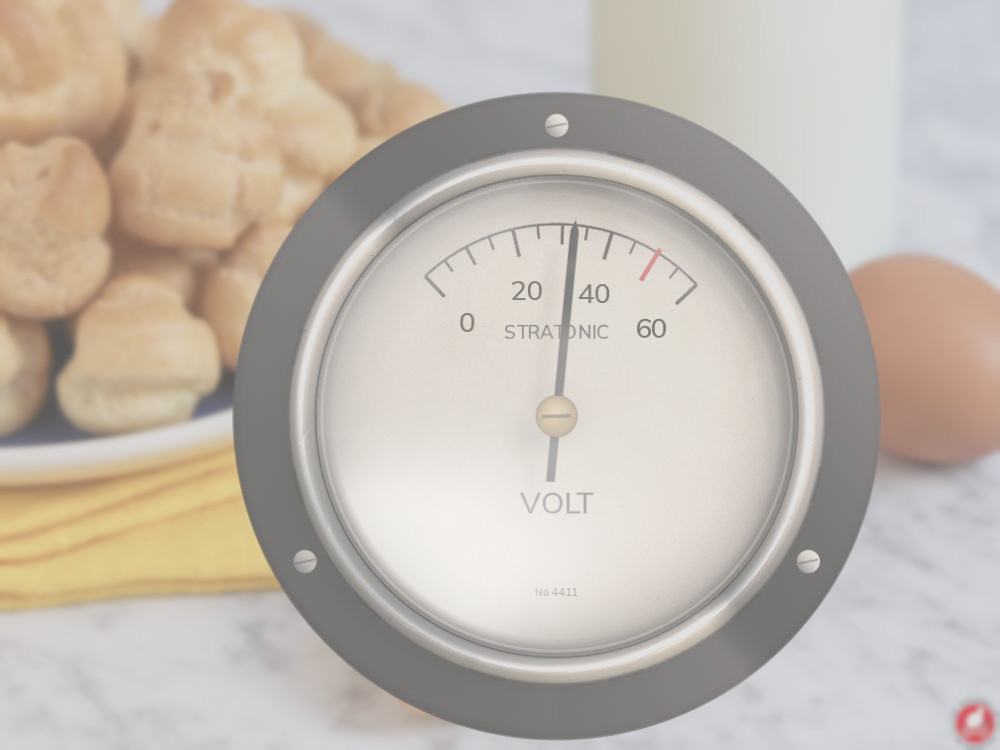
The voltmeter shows 32.5 V
